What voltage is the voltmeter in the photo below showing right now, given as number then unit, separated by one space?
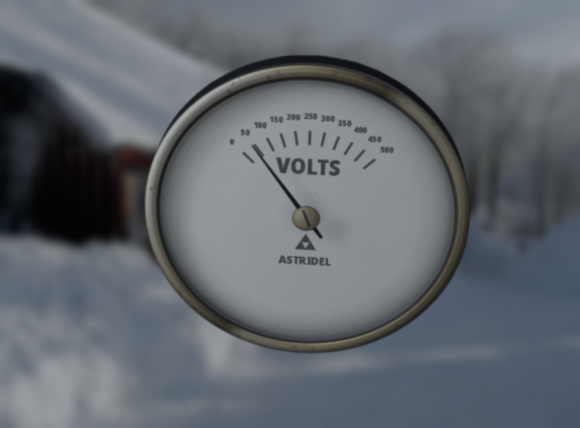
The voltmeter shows 50 V
